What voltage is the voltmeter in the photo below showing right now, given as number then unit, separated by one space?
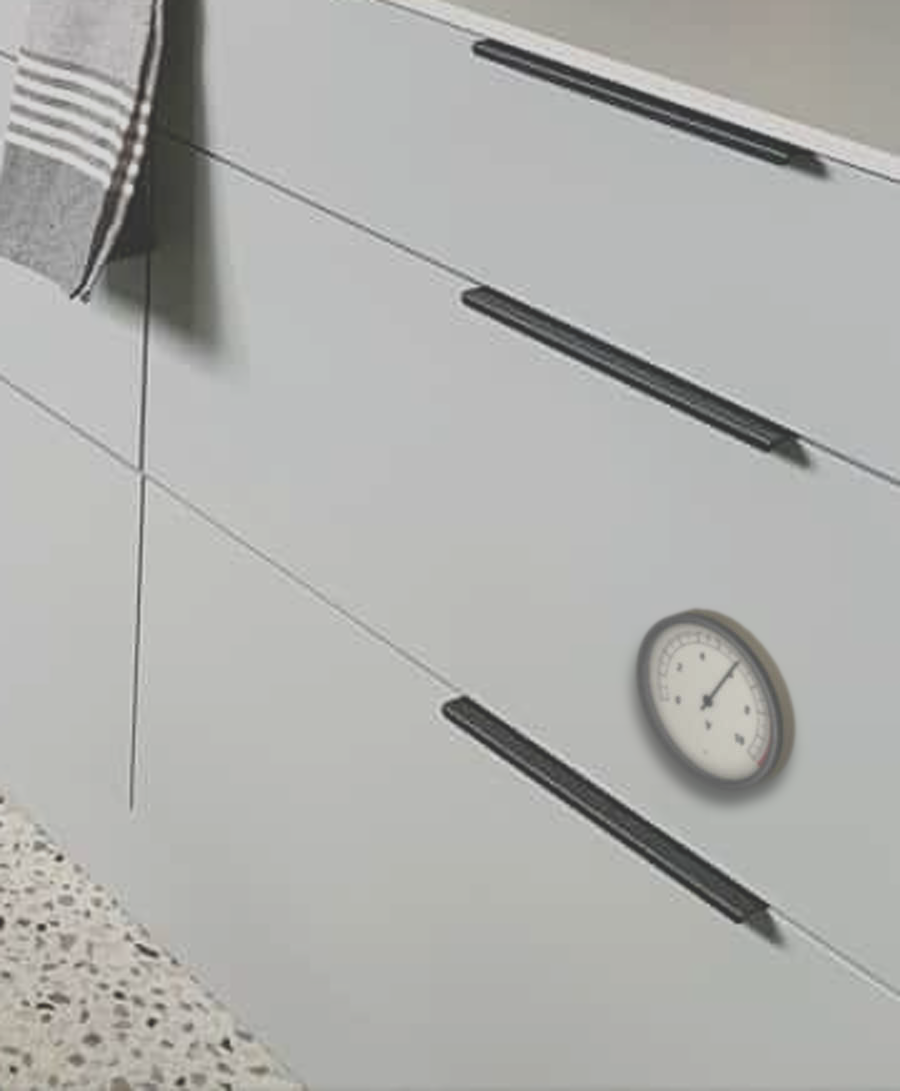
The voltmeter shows 6 V
